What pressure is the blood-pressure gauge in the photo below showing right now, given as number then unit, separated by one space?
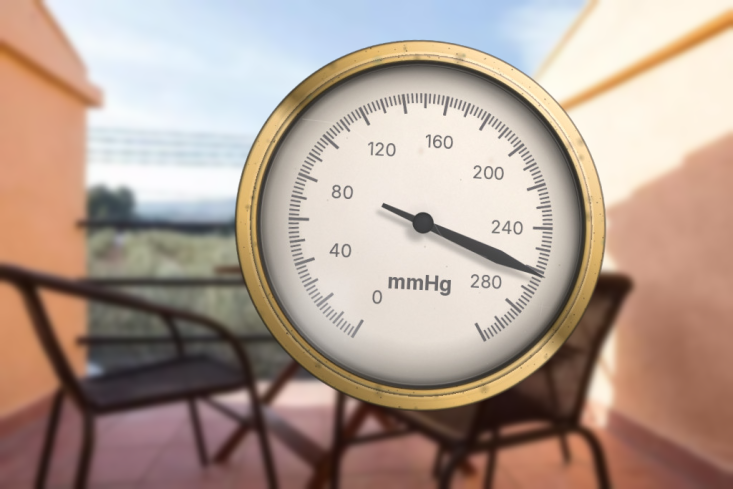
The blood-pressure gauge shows 262 mmHg
